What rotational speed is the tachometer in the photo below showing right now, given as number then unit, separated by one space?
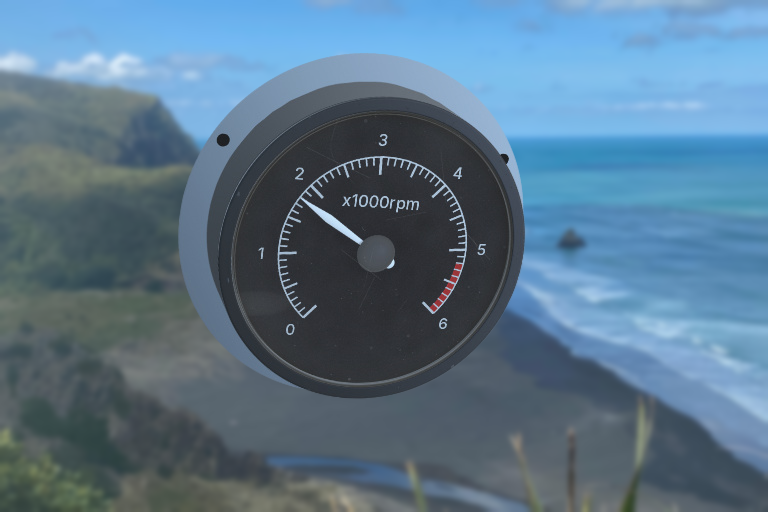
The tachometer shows 1800 rpm
